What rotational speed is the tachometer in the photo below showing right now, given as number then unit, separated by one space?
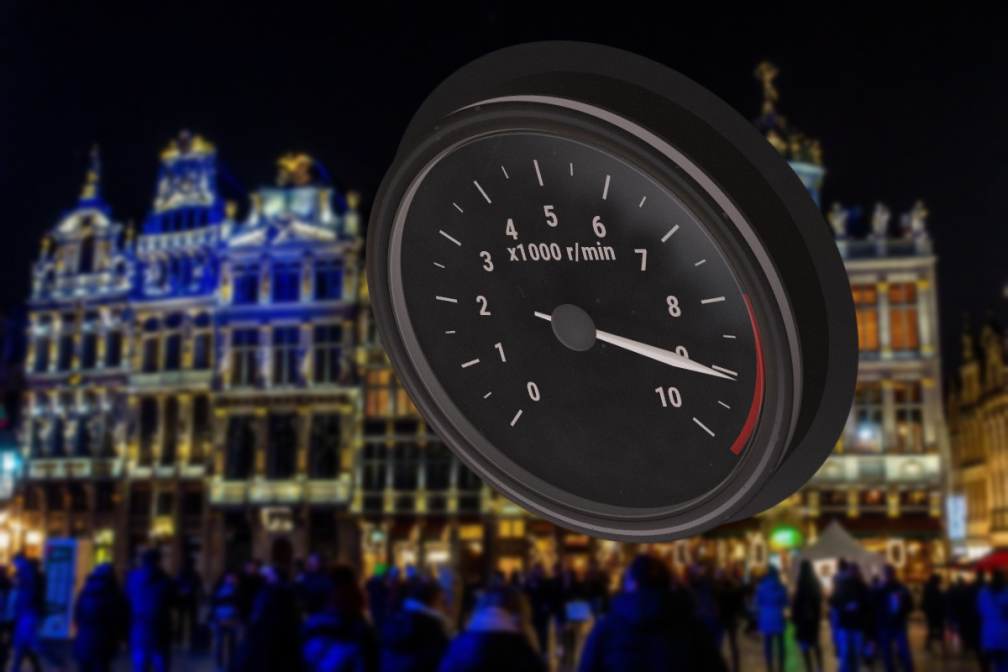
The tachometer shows 9000 rpm
